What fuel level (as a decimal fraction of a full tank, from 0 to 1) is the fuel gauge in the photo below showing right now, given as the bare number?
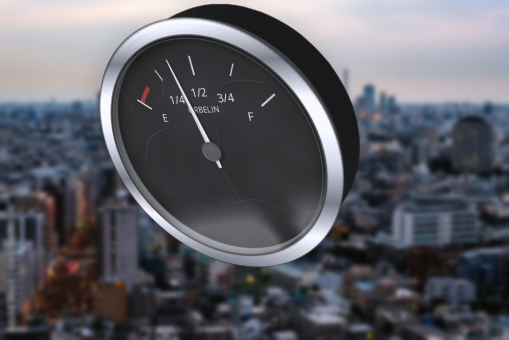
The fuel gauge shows 0.375
